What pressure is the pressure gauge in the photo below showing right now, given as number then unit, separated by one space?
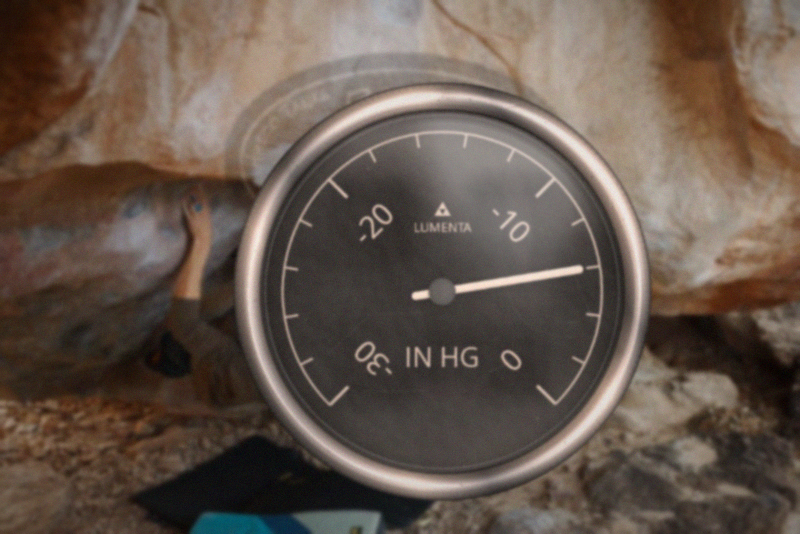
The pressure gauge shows -6 inHg
